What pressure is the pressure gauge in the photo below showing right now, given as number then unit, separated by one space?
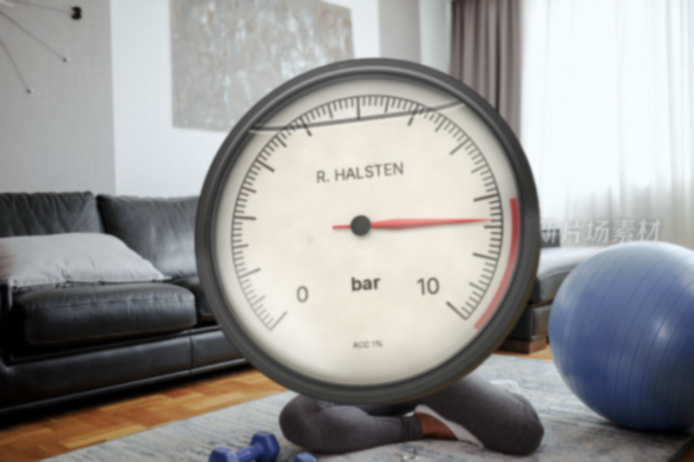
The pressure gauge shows 8.4 bar
